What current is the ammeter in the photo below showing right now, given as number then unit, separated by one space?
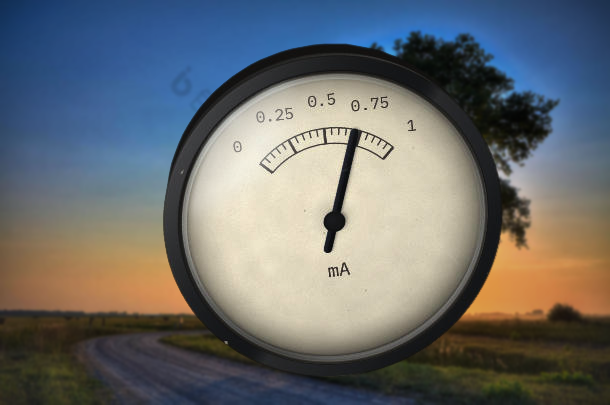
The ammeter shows 0.7 mA
